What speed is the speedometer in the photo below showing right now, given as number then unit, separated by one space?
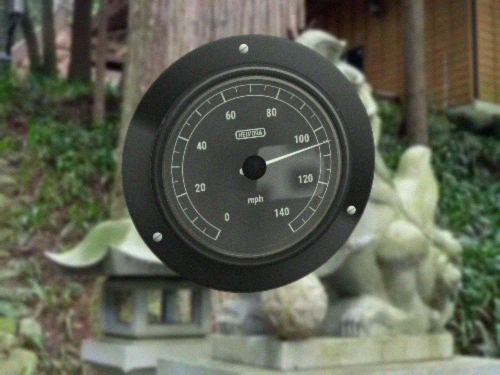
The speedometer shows 105 mph
